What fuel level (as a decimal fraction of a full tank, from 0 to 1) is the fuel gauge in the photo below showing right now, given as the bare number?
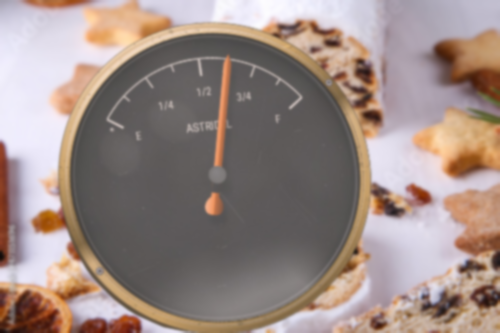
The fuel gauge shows 0.625
